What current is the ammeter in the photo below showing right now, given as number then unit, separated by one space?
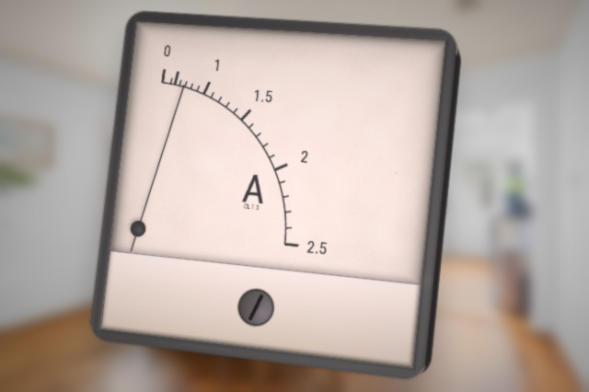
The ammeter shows 0.7 A
